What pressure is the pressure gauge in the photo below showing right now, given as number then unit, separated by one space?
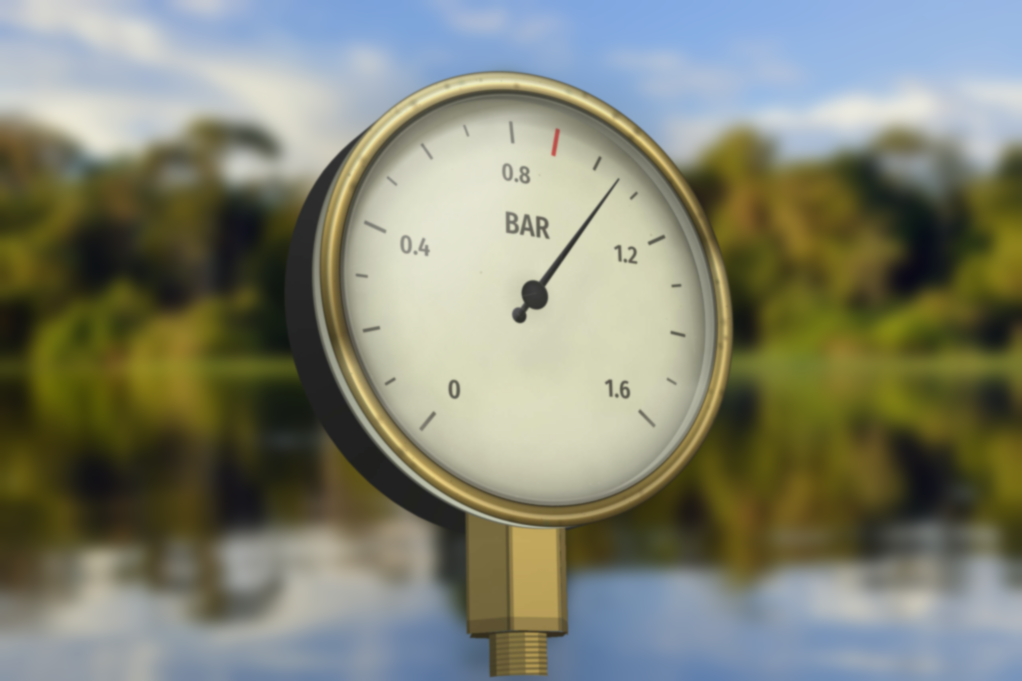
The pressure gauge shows 1.05 bar
